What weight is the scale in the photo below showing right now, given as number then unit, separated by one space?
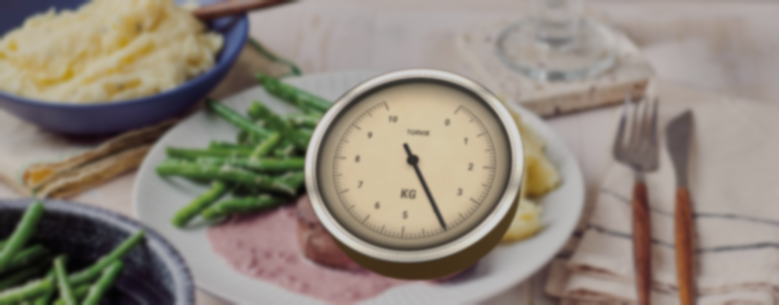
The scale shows 4 kg
